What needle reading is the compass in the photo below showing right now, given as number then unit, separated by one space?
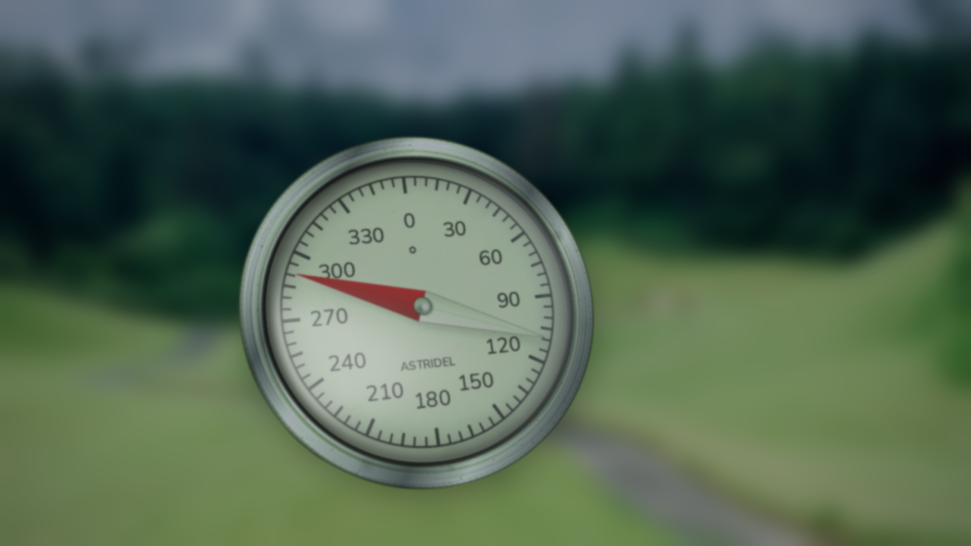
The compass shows 290 °
